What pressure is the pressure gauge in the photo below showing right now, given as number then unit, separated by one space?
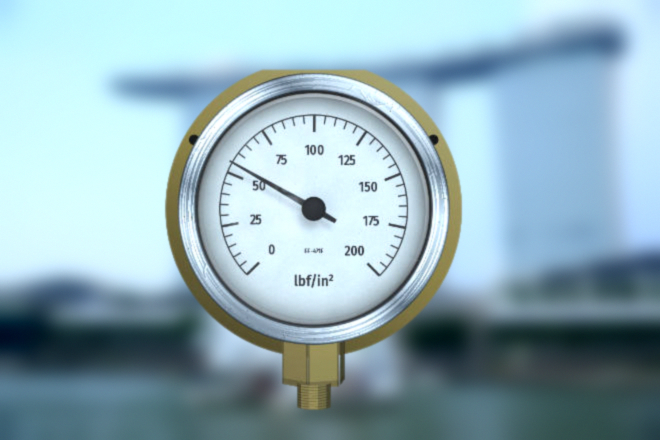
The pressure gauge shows 55 psi
